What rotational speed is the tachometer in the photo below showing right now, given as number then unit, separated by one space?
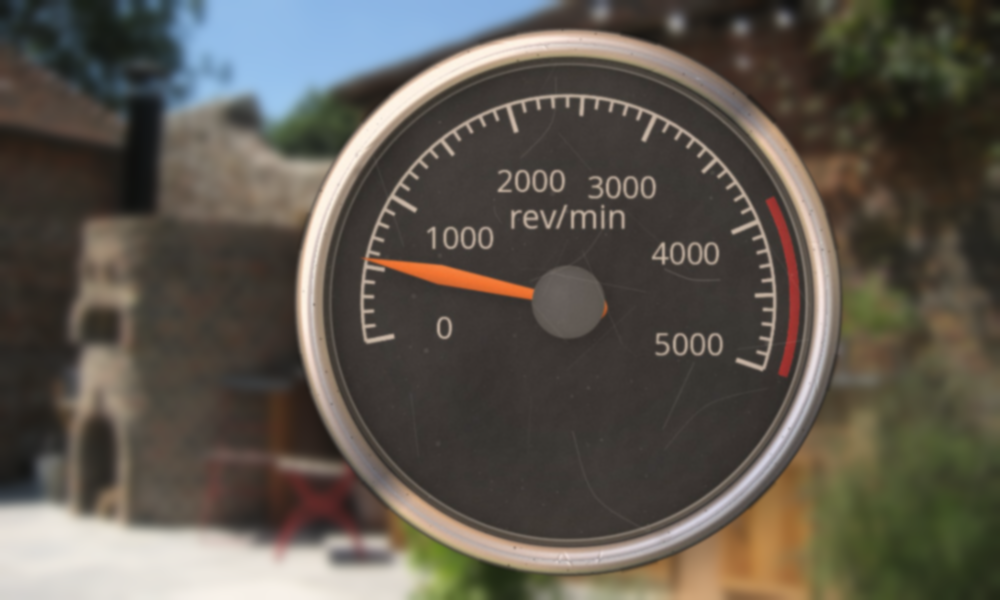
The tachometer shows 550 rpm
